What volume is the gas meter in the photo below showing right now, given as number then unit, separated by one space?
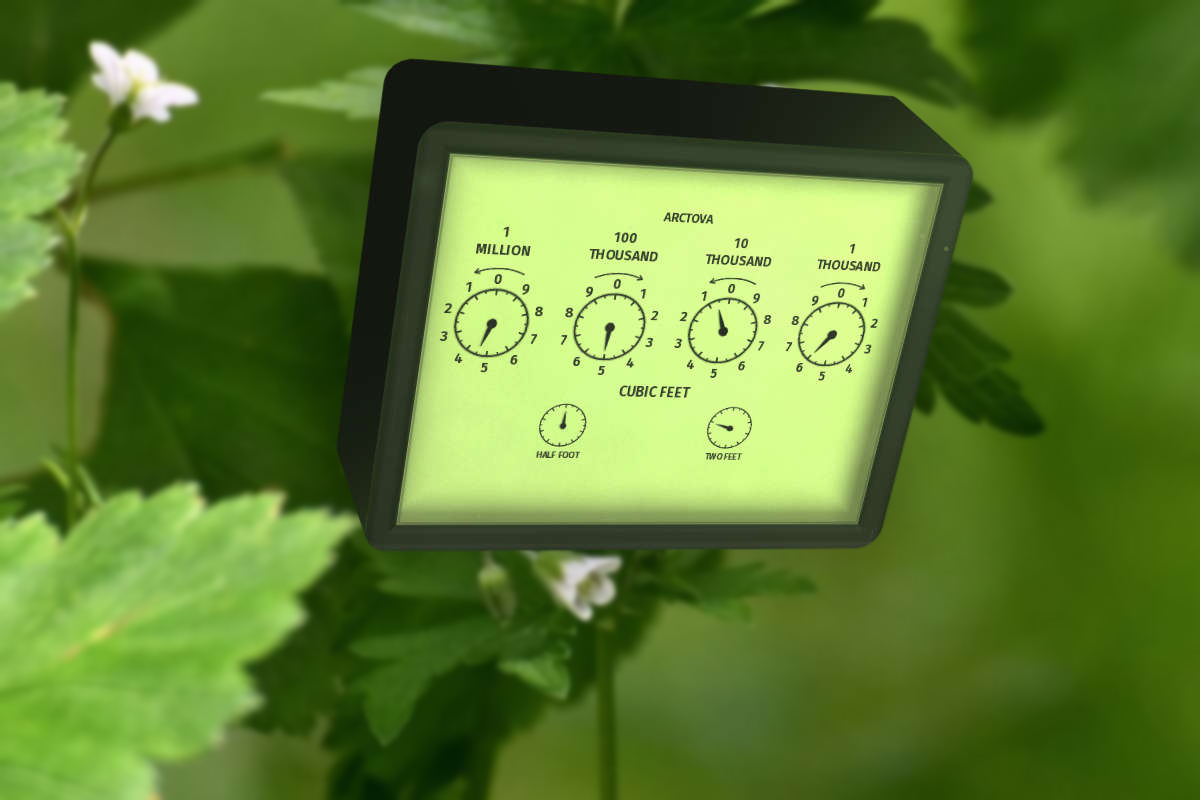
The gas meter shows 450600 ft³
